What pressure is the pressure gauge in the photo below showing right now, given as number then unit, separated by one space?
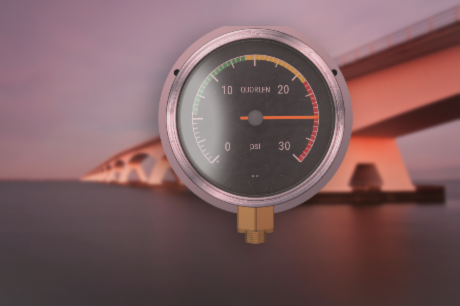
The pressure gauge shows 25 psi
